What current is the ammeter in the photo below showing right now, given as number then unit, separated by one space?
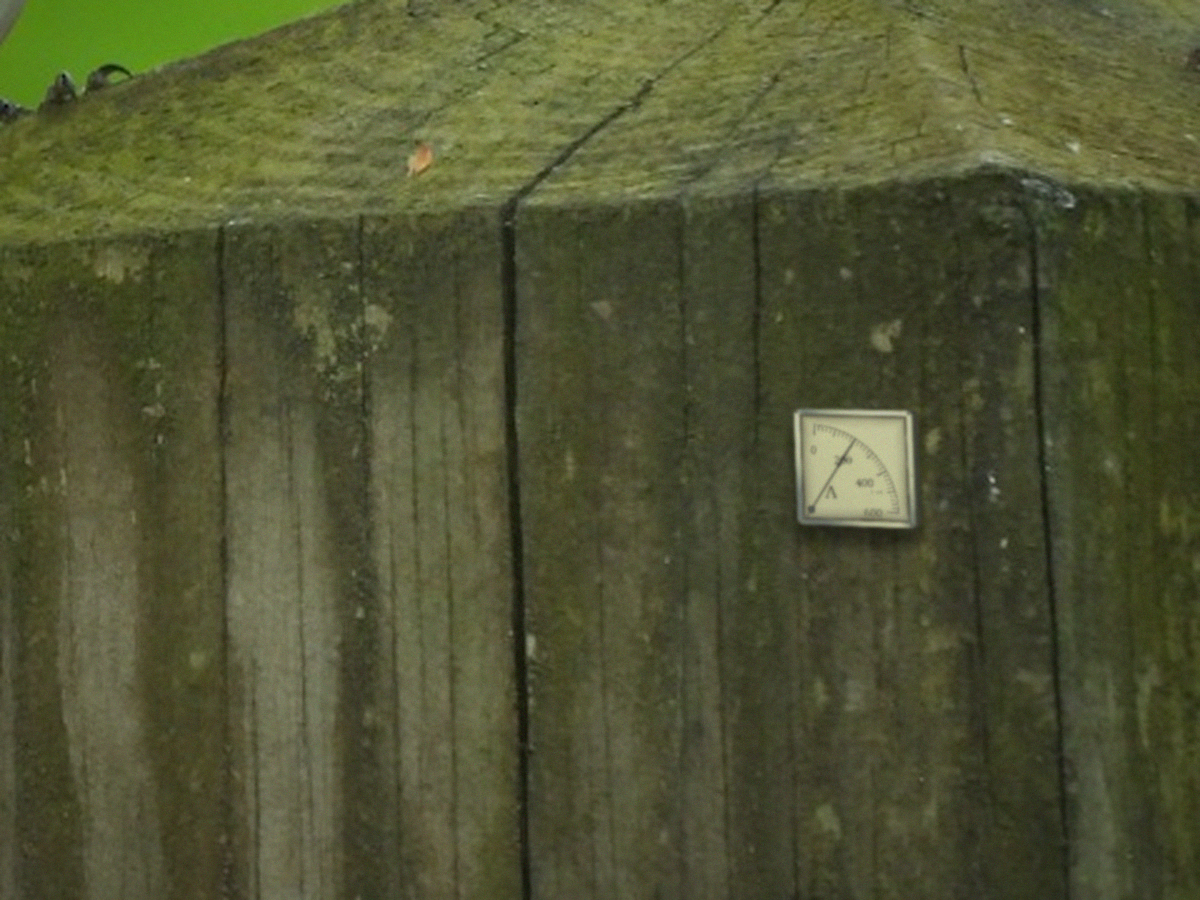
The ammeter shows 200 A
